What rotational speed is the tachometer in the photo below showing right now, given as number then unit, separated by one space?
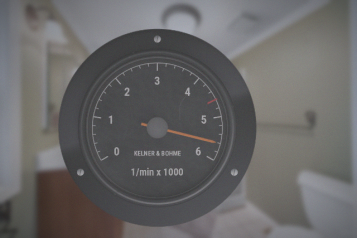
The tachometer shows 5600 rpm
